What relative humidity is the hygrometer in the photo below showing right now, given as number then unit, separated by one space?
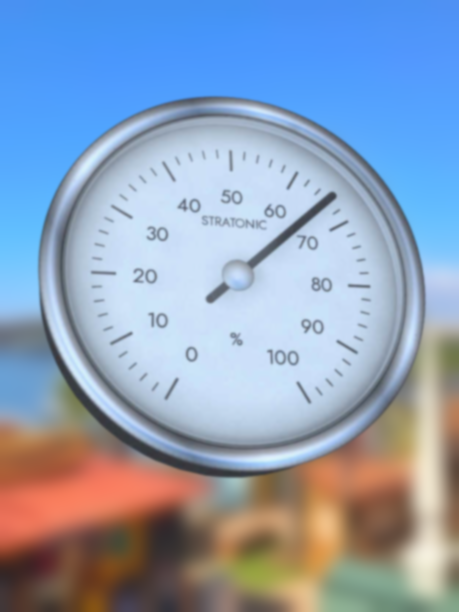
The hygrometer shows 66 %
